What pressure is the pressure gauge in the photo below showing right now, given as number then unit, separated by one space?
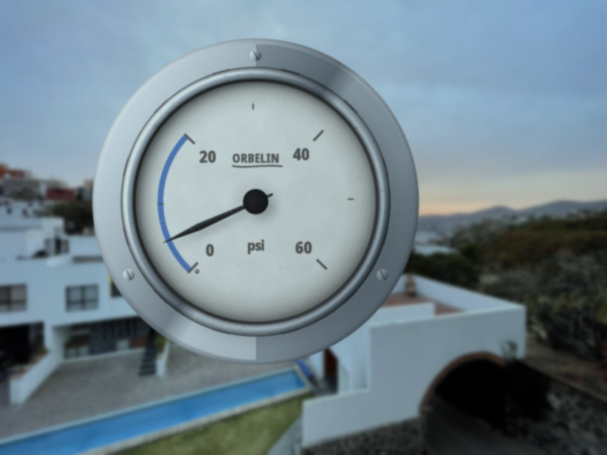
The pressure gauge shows 5 psi
